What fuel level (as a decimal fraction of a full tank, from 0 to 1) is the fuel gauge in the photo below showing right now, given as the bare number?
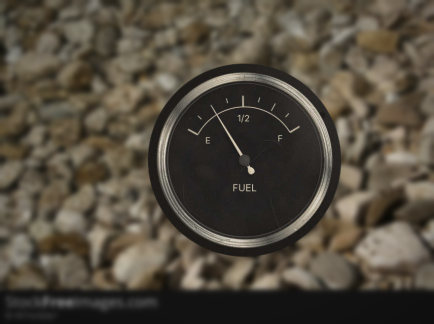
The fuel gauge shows 0.25
